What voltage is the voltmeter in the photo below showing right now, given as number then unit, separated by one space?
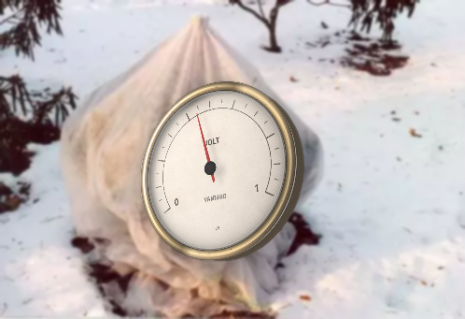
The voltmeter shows 0.45 V
